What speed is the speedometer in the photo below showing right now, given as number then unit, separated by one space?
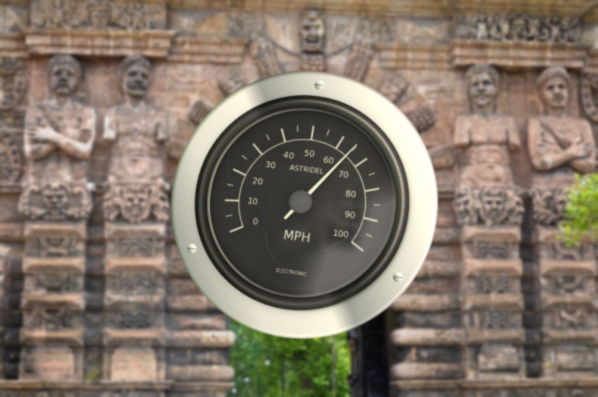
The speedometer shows 65 mph
